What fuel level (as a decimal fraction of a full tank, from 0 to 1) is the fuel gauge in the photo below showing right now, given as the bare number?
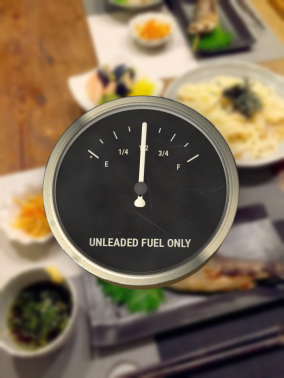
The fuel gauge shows 0.5
